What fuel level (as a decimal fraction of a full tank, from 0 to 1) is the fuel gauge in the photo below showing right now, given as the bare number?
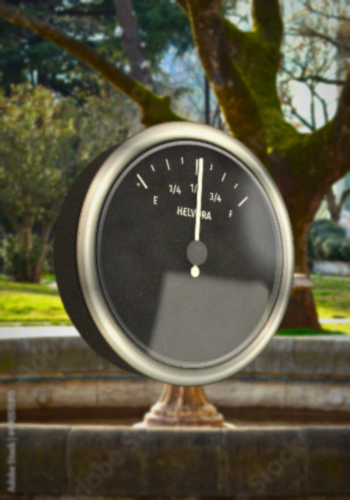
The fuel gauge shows 0.5
